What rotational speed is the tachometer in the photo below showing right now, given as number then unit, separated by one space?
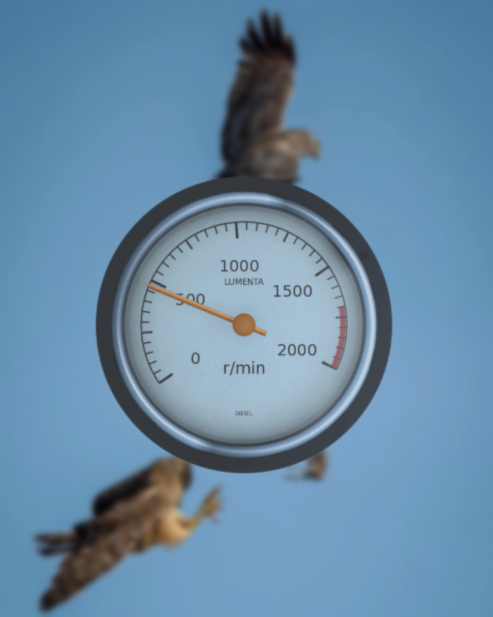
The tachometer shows 475 rpm
